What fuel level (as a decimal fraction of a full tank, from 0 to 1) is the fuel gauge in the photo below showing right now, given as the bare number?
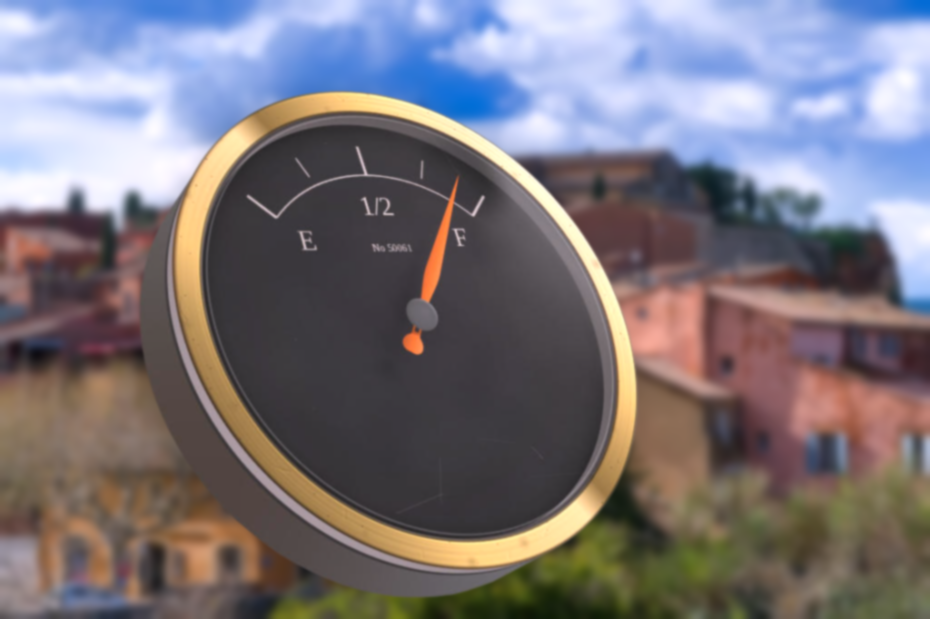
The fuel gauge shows 0.875
